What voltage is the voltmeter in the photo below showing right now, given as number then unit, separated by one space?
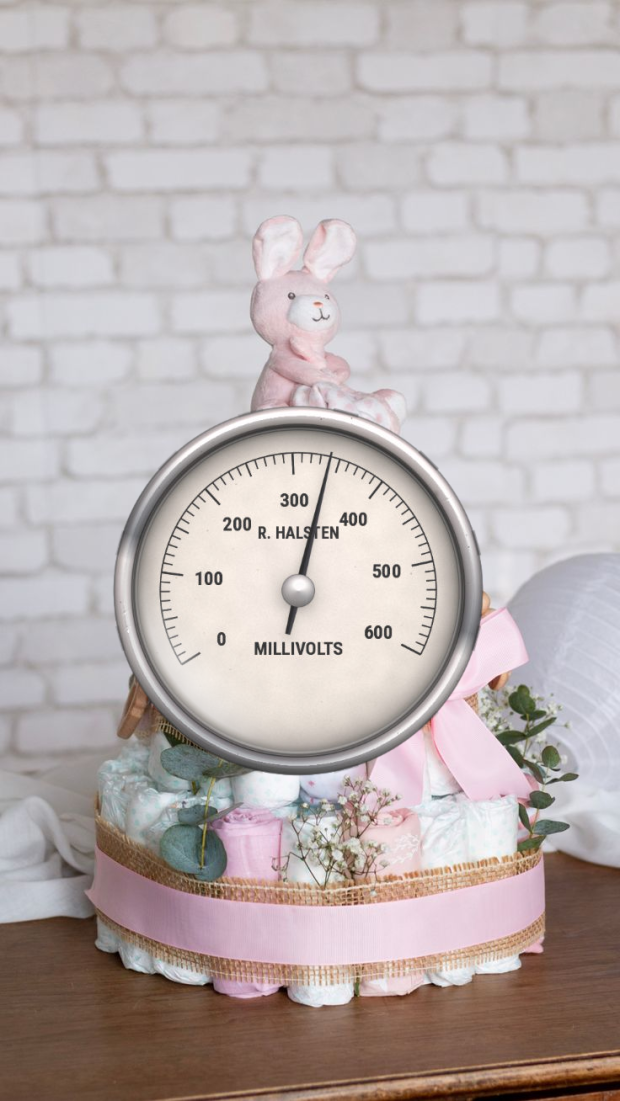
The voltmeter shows 340 mV
